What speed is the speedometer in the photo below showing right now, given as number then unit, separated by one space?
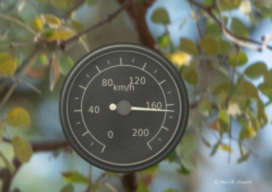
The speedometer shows 165 km/h
